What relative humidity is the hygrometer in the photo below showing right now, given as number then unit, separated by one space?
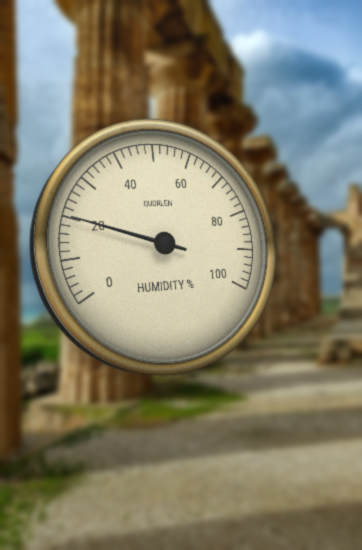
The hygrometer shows 20 %
